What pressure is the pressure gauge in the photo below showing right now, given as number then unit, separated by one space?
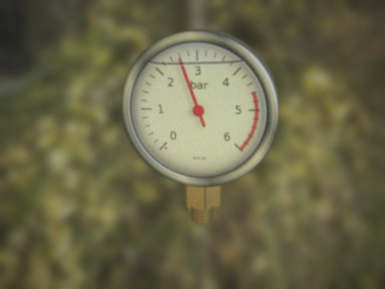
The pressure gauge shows 2.6 bar
